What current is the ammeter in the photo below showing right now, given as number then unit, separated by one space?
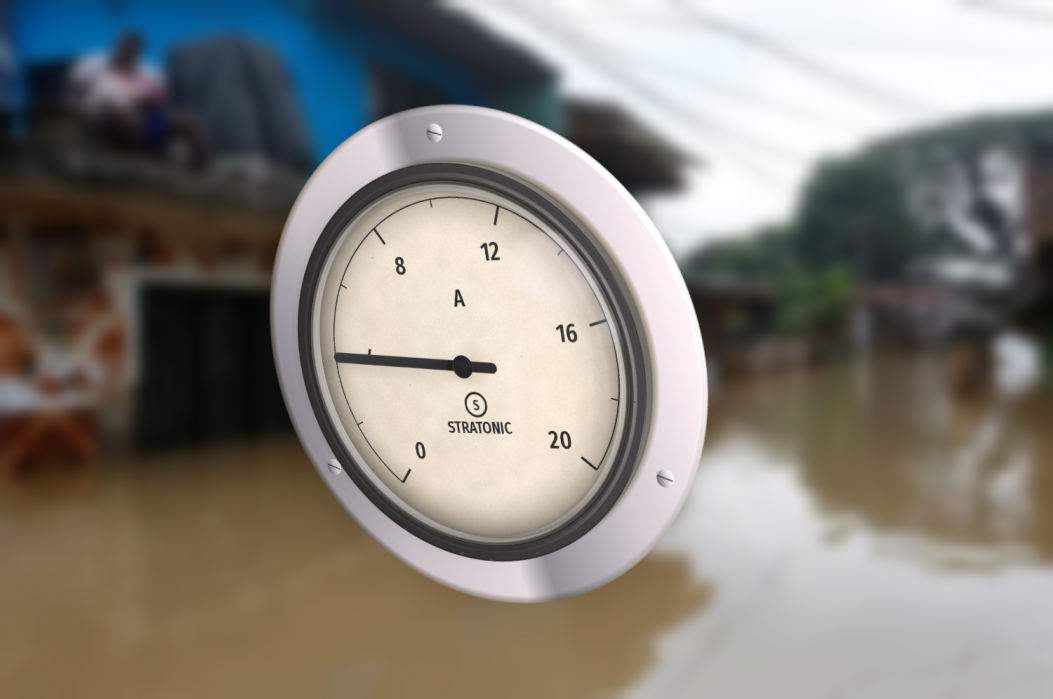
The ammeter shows 4 A
